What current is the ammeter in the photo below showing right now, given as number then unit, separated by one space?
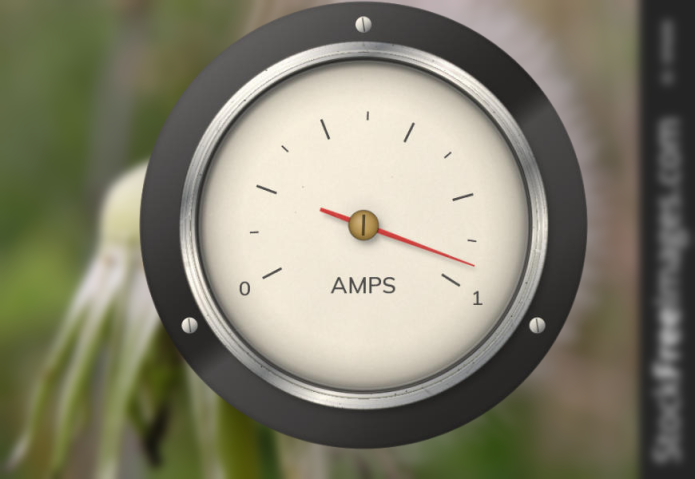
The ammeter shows 0.95 A
